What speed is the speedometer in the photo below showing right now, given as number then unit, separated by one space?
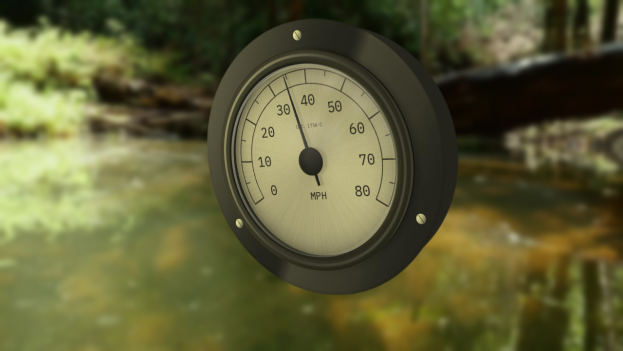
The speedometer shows 35 mph
